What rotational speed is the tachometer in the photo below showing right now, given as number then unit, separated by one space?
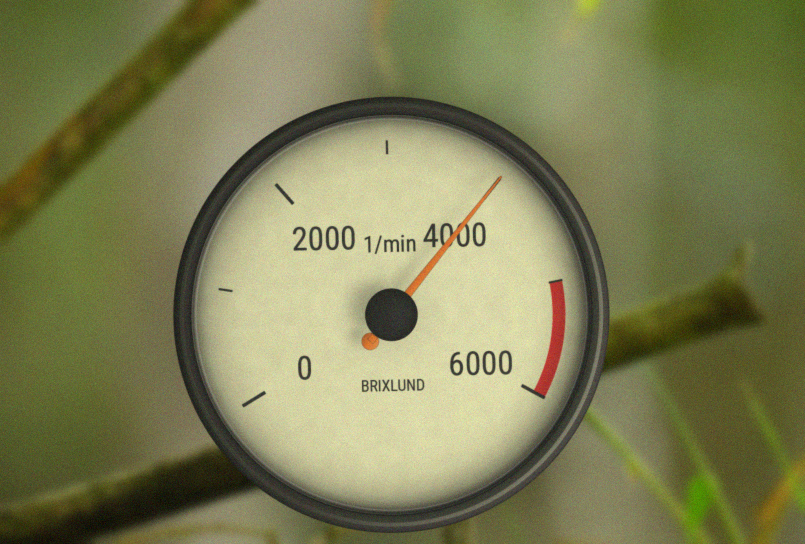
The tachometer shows 4000 rpm
